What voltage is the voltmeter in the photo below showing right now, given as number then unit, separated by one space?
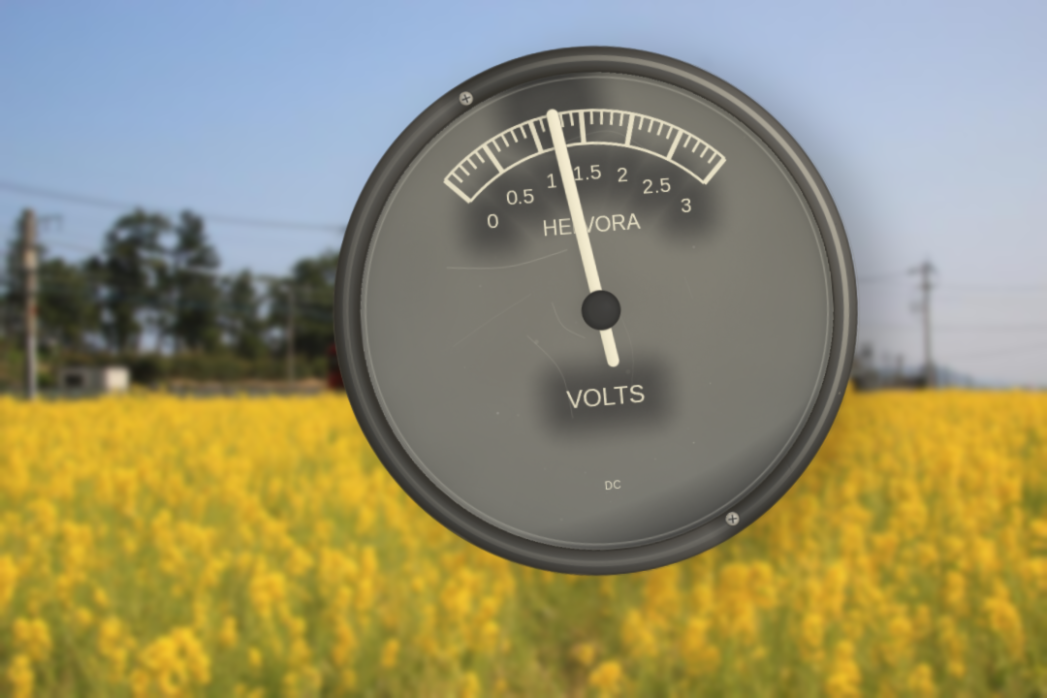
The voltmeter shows 1.2 V
